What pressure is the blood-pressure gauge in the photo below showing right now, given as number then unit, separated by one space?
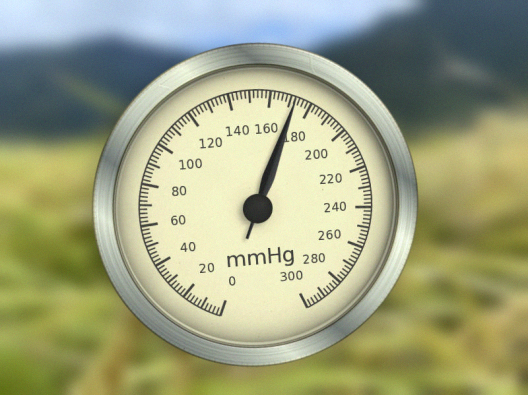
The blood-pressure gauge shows 172 mmHg
